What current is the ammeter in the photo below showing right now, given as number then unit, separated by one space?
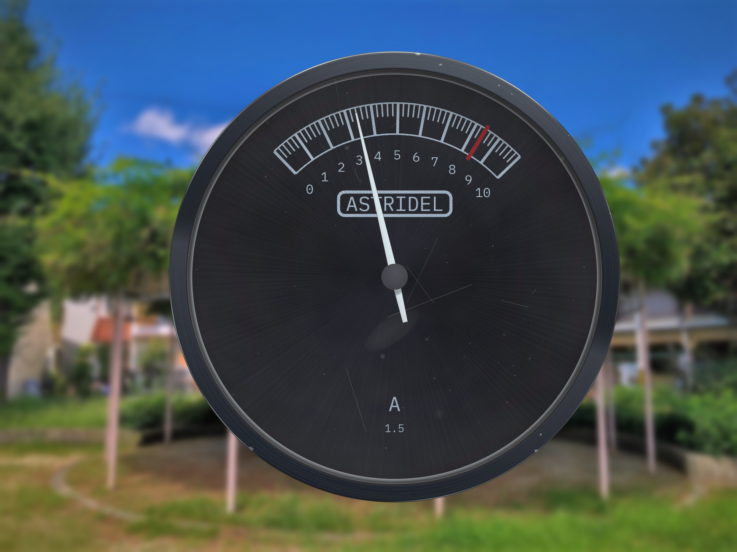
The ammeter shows 3.4 A
